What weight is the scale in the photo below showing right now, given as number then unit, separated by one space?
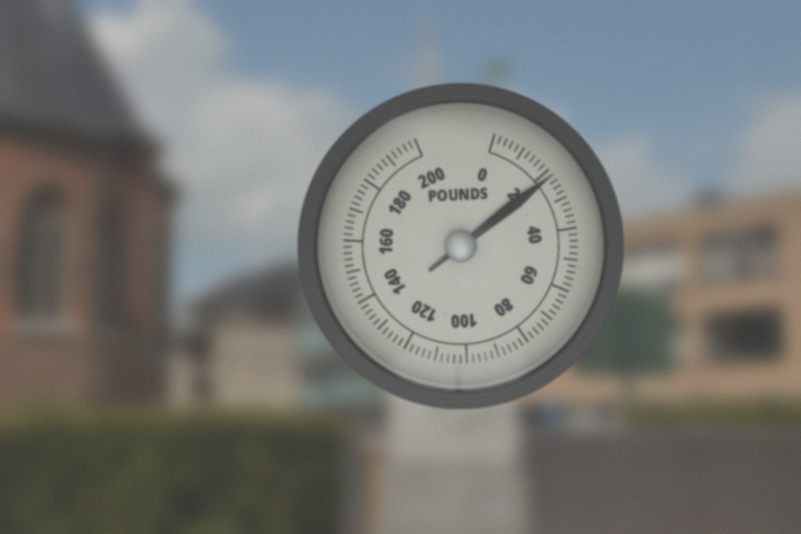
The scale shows 22 lb
